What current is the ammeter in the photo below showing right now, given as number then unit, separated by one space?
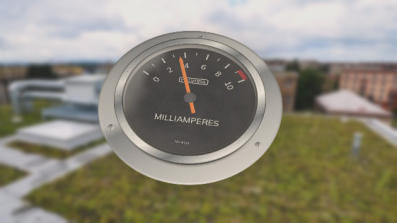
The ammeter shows 3.5 mA
